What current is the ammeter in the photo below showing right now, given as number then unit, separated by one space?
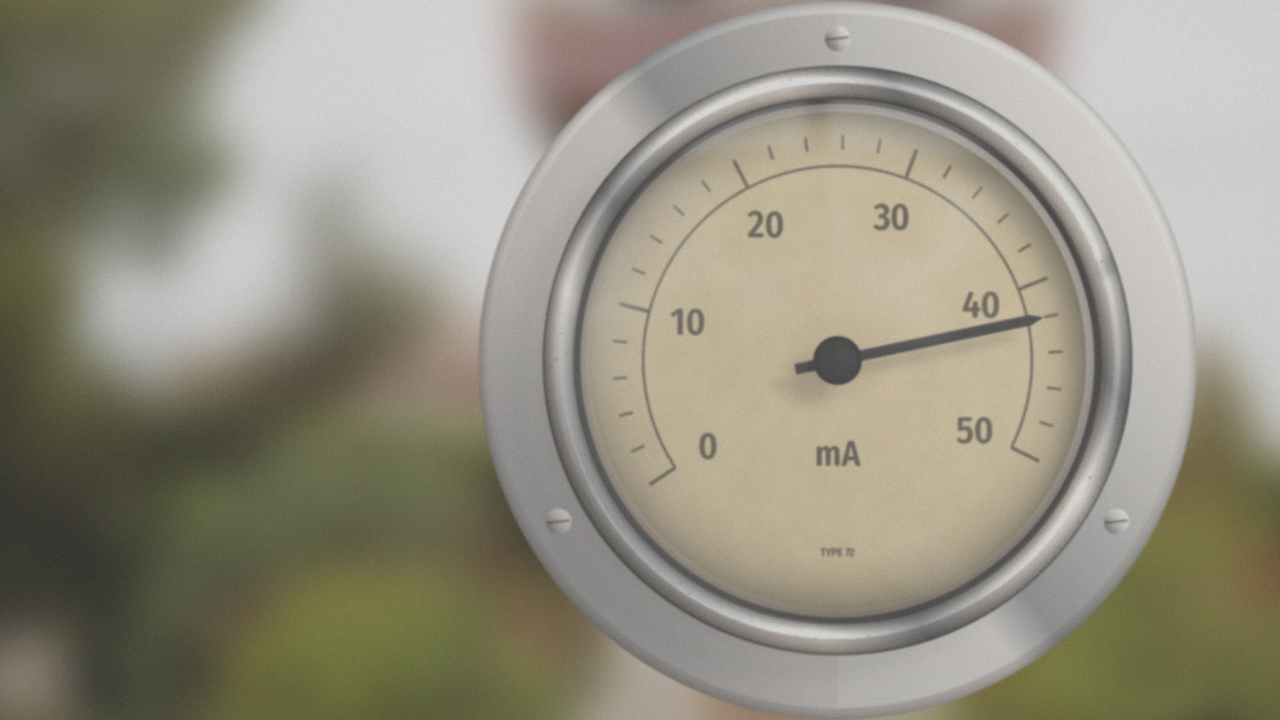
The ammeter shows 42 mA
